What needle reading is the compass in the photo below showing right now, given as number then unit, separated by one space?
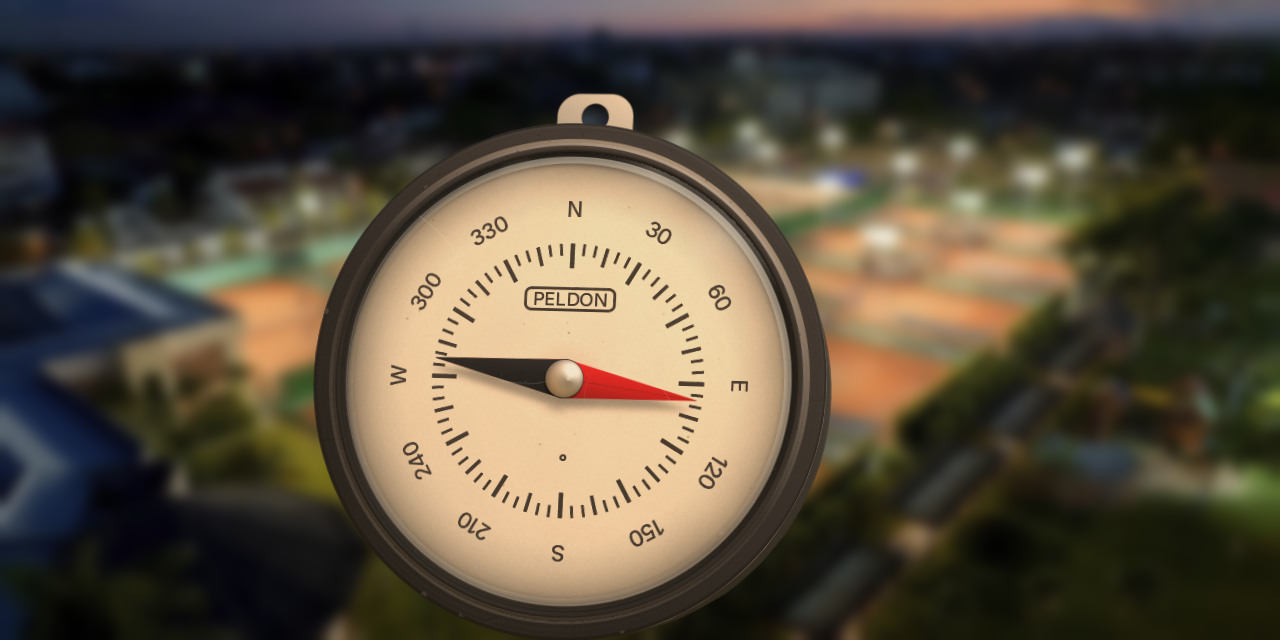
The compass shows 97.5 °
